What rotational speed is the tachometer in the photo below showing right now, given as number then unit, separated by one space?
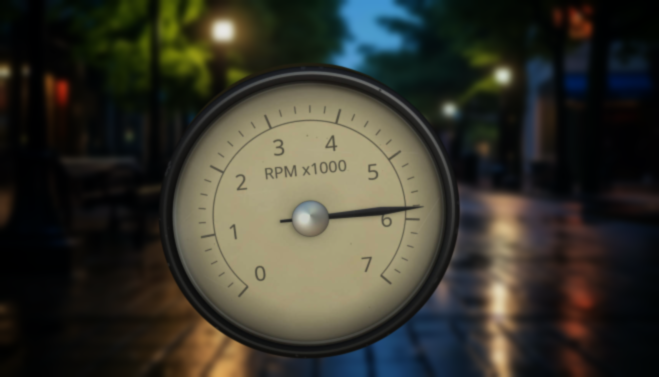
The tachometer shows 5800 rpm
